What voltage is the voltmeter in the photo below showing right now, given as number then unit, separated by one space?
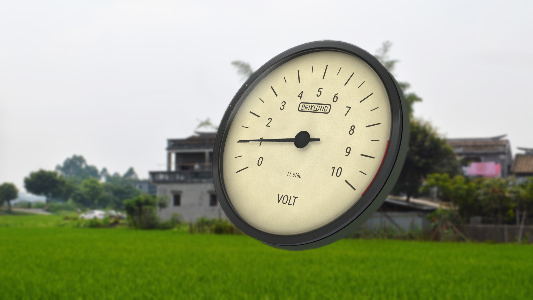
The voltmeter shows 1 V
